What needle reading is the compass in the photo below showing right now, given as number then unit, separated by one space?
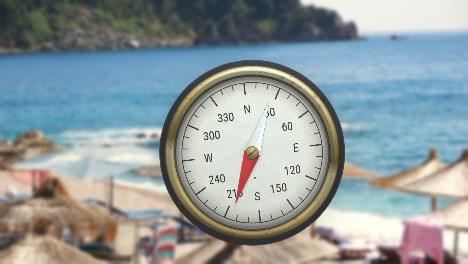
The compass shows 205 °
